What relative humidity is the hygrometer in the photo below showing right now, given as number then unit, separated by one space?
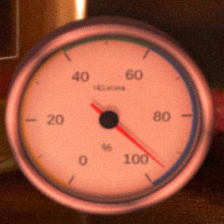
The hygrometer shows 95 %
